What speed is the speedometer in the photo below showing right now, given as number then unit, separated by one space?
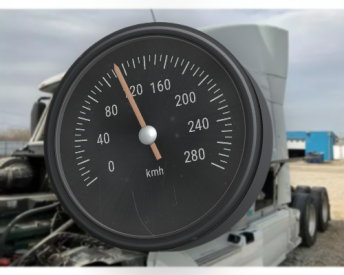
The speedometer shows 115 km/h
